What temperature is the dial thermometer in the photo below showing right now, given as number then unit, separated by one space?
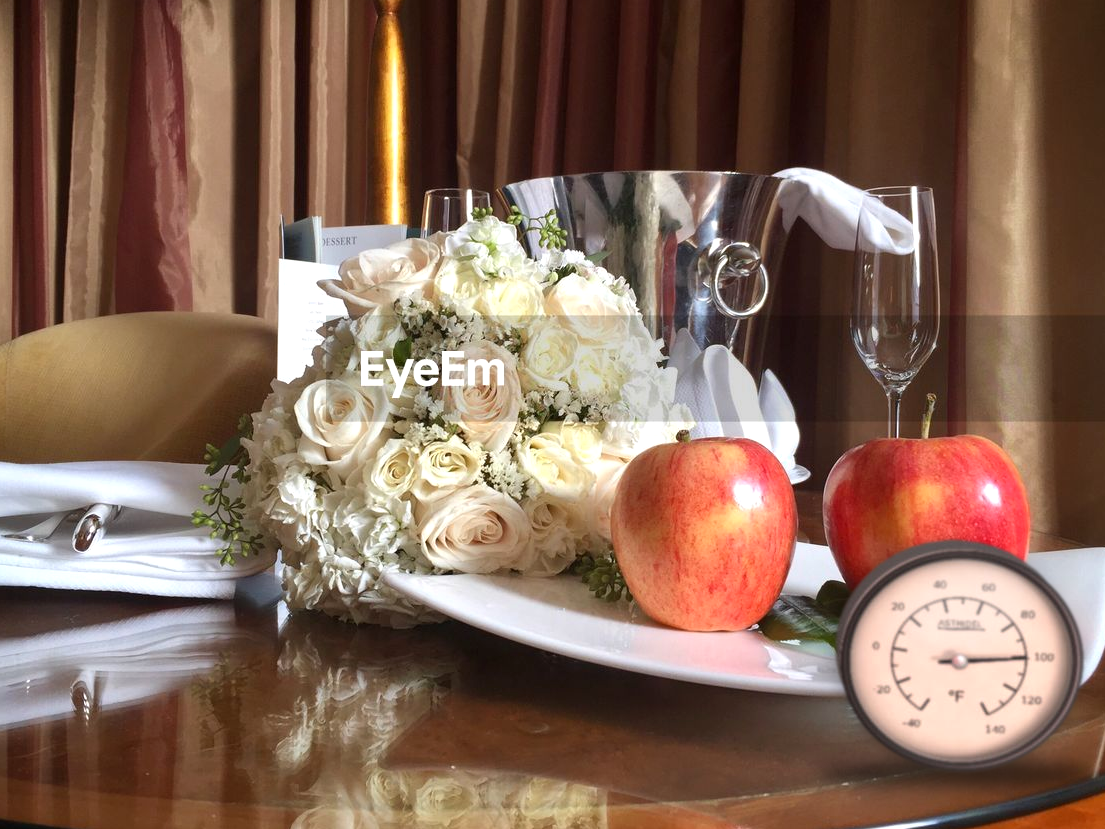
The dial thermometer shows 100 °F
